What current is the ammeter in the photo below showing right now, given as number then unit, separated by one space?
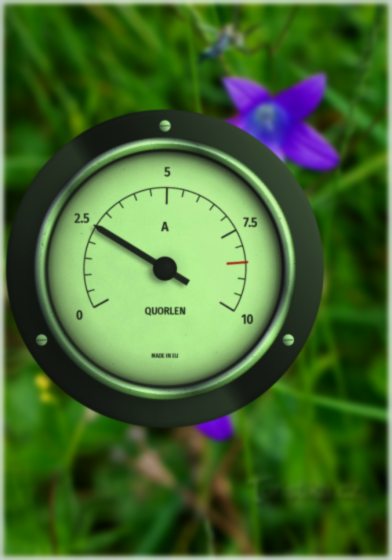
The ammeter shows 2.5 A
